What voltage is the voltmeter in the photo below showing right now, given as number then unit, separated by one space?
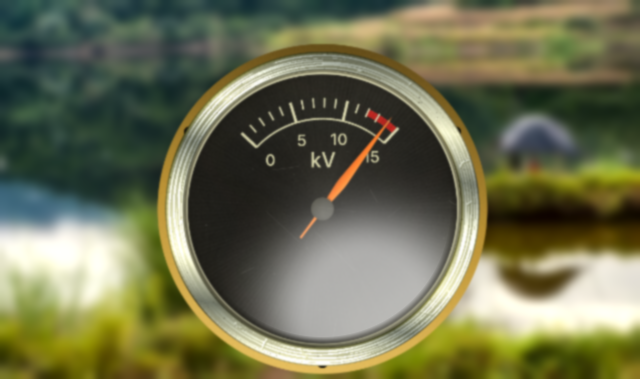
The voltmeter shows 14 kV
